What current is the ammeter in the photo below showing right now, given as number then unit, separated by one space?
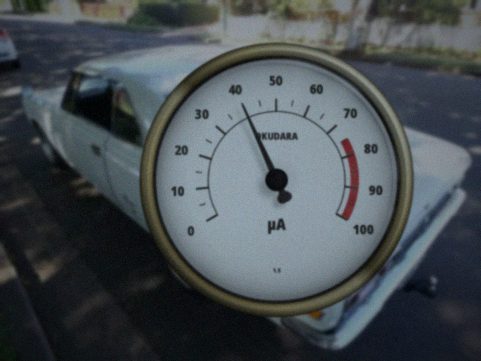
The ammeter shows 40 µA
